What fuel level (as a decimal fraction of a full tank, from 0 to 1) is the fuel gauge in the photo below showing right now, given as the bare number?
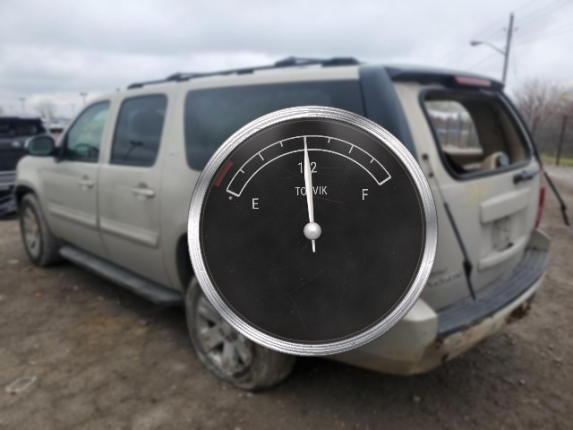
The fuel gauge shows 0.5
